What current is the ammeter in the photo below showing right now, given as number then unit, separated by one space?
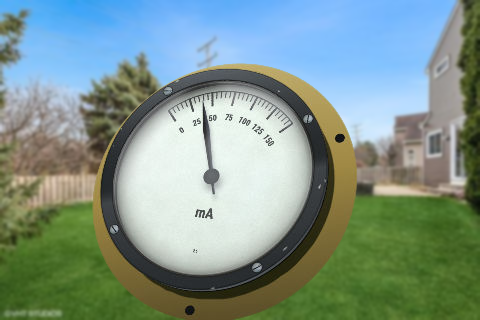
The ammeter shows 40 mA
